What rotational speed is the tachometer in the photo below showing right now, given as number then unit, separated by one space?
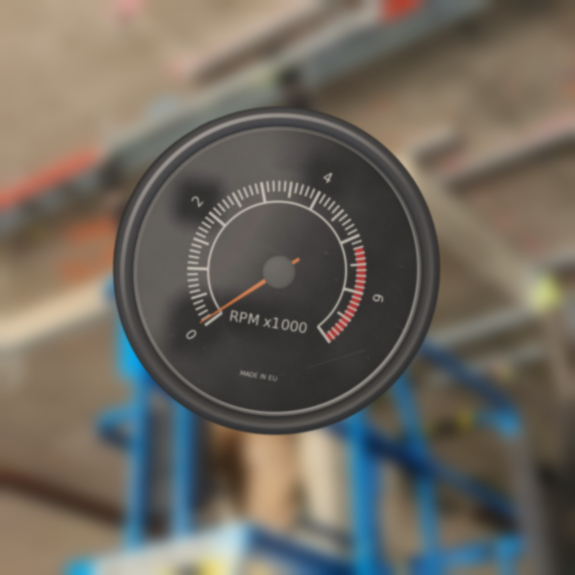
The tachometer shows 100 rpm
